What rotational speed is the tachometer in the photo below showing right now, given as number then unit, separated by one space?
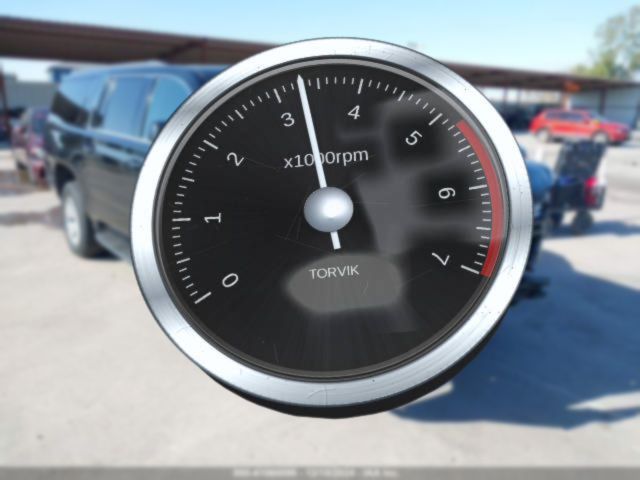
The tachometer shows 3300 rpm
